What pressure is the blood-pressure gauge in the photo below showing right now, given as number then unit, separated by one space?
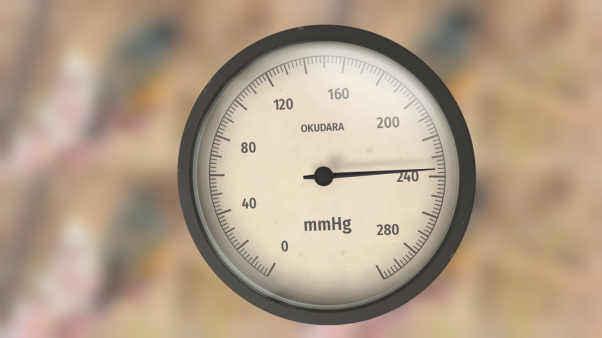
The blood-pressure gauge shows 236 mmHg
